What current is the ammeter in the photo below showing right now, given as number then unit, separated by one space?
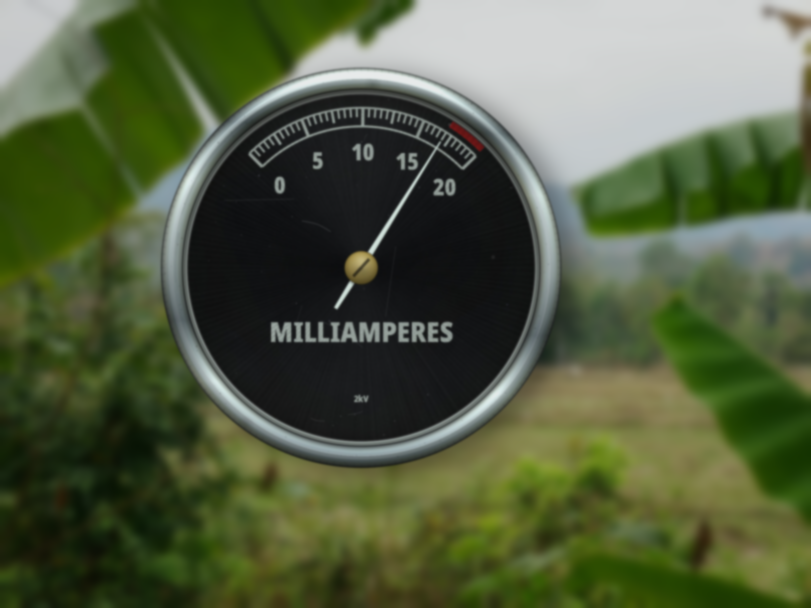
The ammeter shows 17 mA
